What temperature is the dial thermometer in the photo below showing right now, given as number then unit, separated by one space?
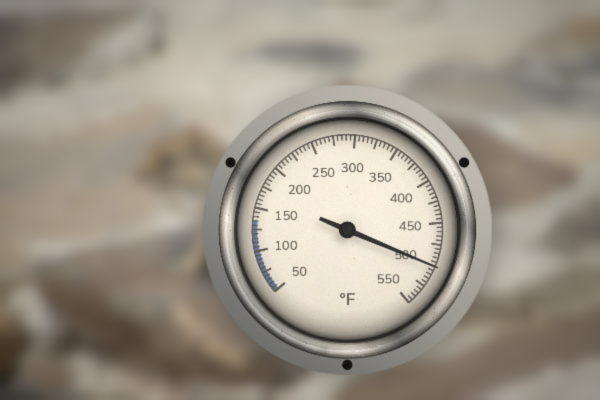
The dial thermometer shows 500 °F
